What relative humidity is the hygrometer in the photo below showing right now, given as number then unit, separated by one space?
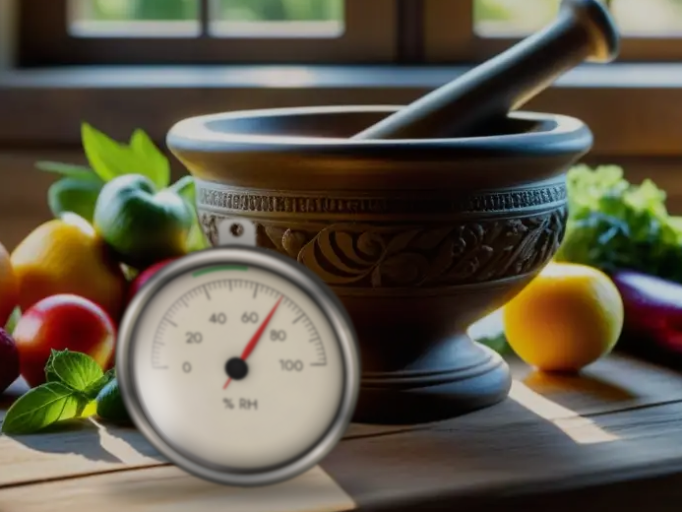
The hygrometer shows 70 %
